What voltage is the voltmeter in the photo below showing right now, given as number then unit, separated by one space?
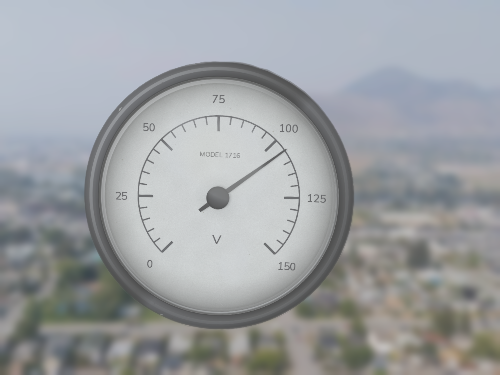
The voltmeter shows 105 V
